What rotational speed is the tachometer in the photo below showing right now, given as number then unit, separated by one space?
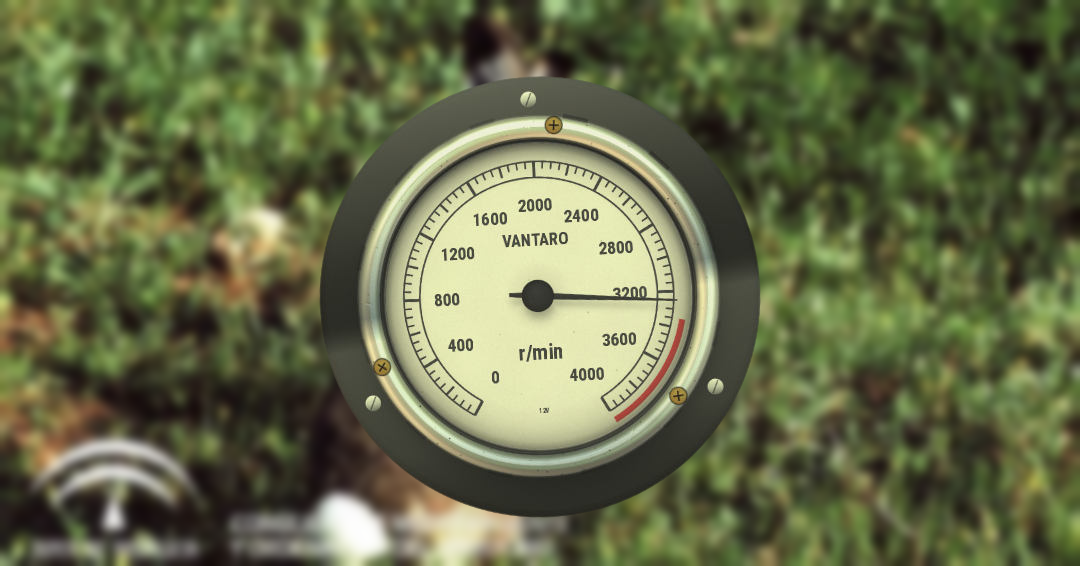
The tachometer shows 3250 rpm
